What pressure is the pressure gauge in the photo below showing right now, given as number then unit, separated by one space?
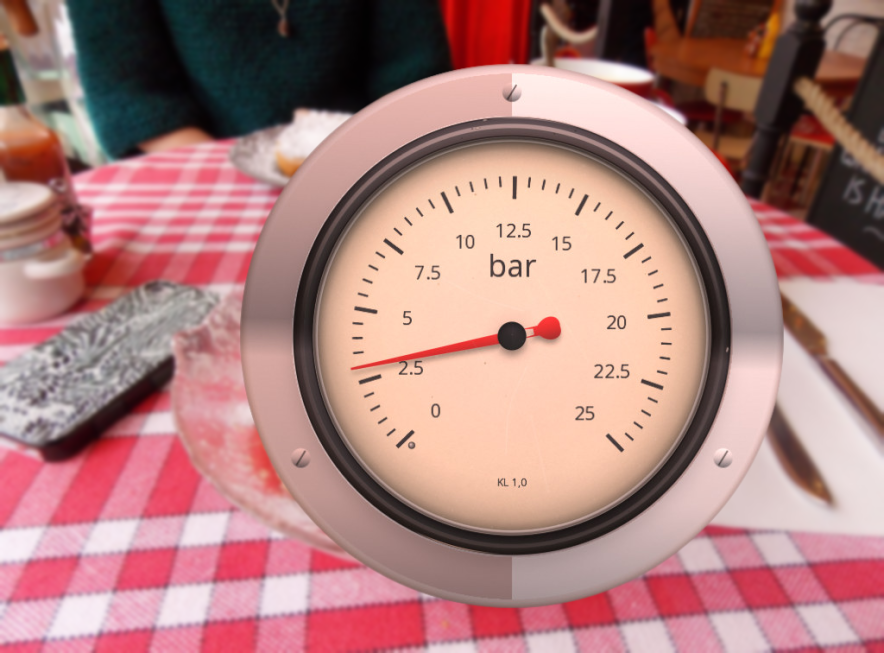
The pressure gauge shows 3 bar
